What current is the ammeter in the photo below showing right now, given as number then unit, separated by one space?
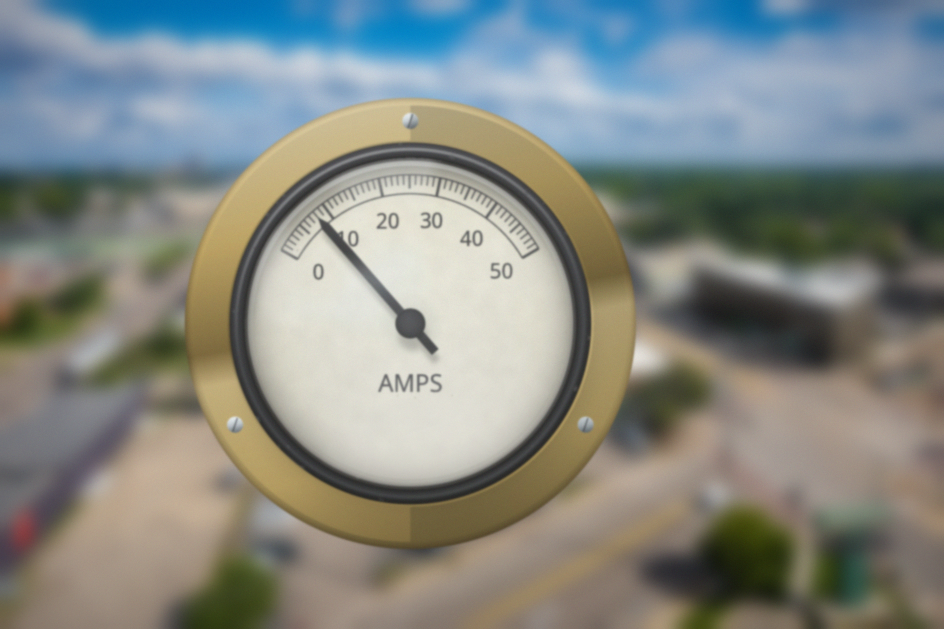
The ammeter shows 8 A
